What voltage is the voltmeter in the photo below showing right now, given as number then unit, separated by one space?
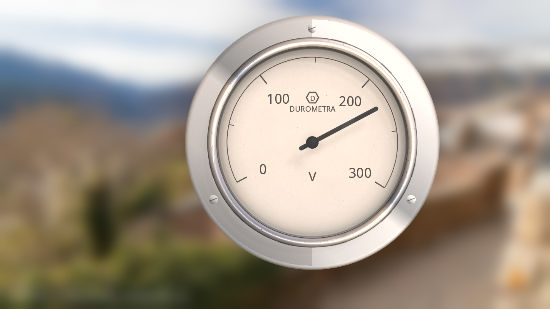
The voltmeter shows 225 V
